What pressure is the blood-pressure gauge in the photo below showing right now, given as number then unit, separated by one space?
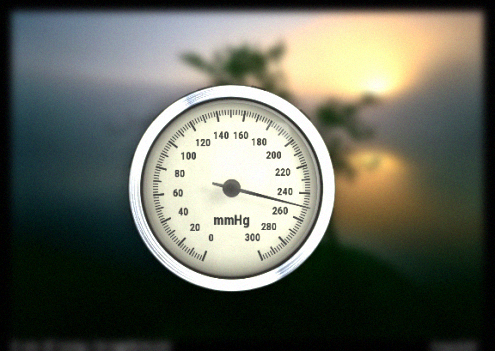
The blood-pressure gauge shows 250 mmHg
